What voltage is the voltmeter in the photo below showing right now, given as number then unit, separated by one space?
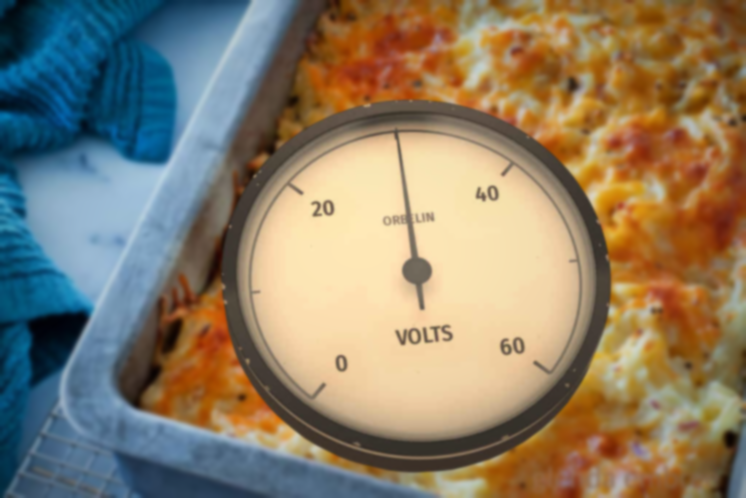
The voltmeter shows 30 V
